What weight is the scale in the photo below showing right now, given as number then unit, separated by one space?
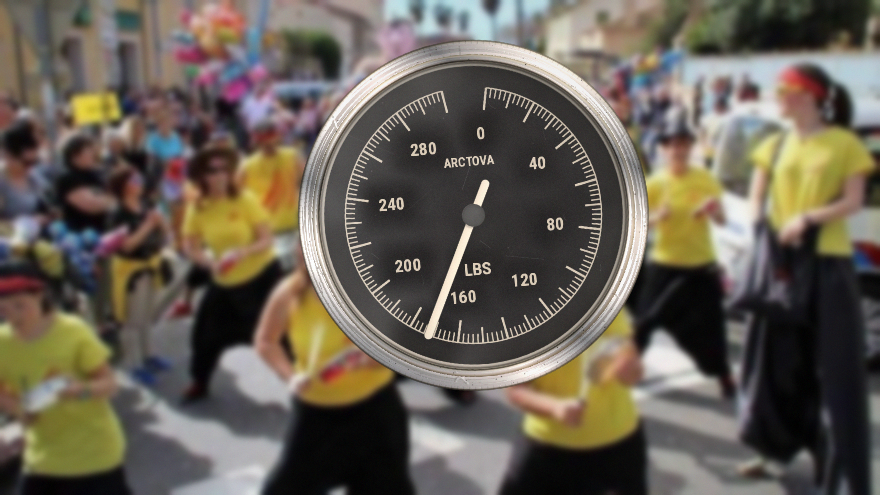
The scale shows 172 lb
